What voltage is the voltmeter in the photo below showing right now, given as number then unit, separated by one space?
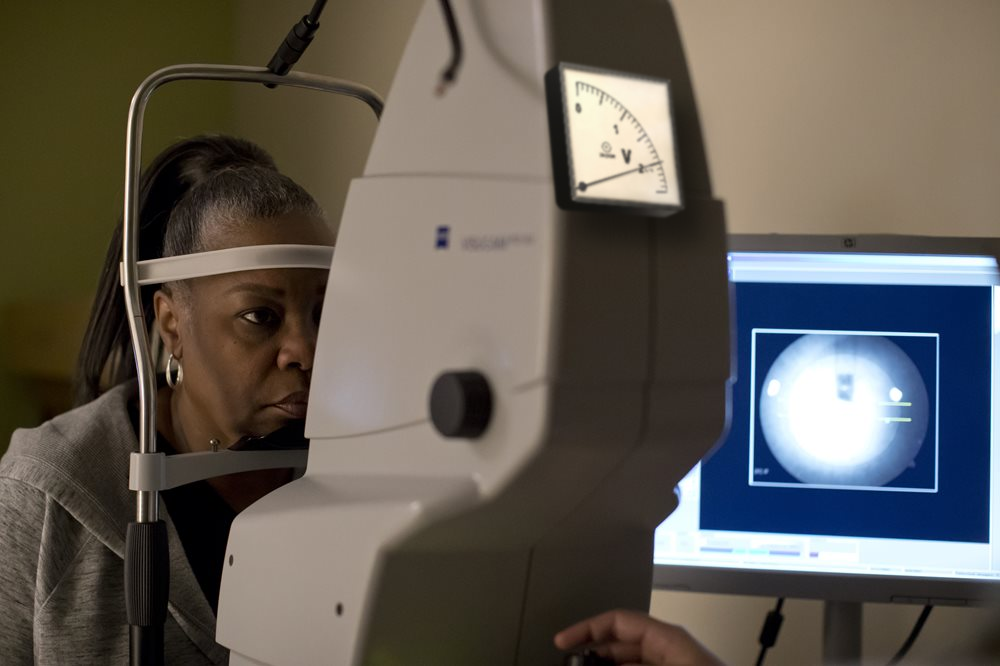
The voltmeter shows 2 V
